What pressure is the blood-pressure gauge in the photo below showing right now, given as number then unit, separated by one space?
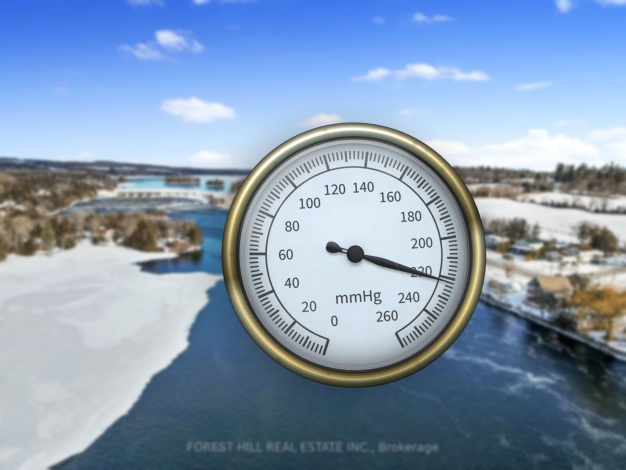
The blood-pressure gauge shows 222 mmHg
